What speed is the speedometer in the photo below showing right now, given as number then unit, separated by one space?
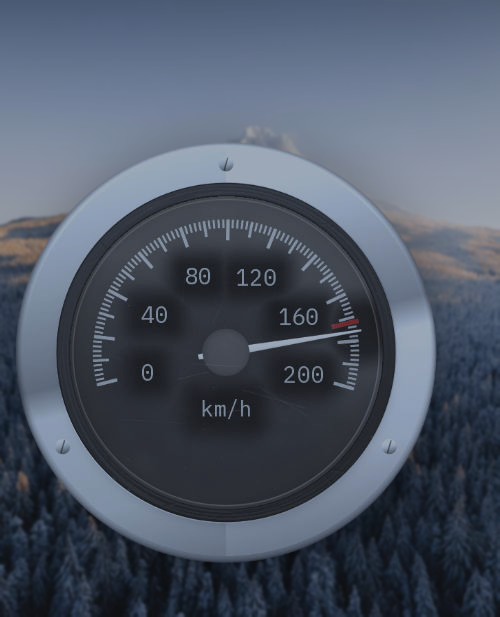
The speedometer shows 176 km/h
